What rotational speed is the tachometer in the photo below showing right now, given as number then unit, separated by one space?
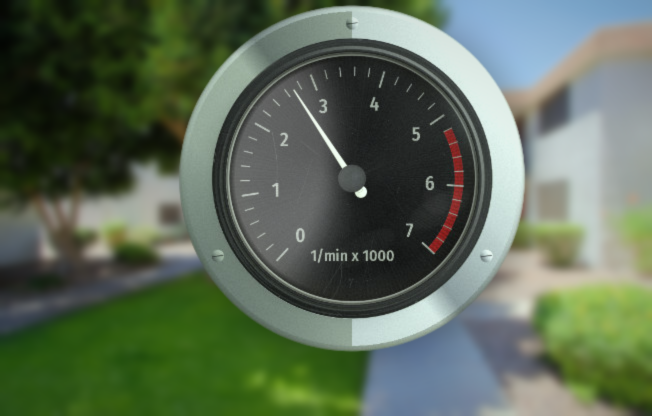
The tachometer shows 2700 rpm
